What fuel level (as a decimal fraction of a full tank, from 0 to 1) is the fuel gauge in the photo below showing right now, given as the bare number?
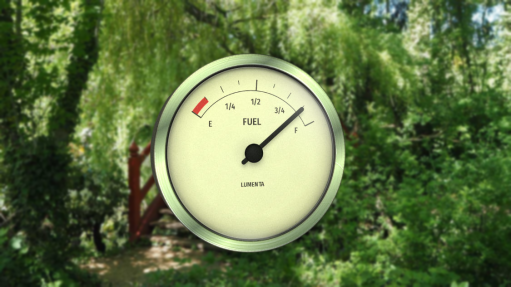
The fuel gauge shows 0.875
